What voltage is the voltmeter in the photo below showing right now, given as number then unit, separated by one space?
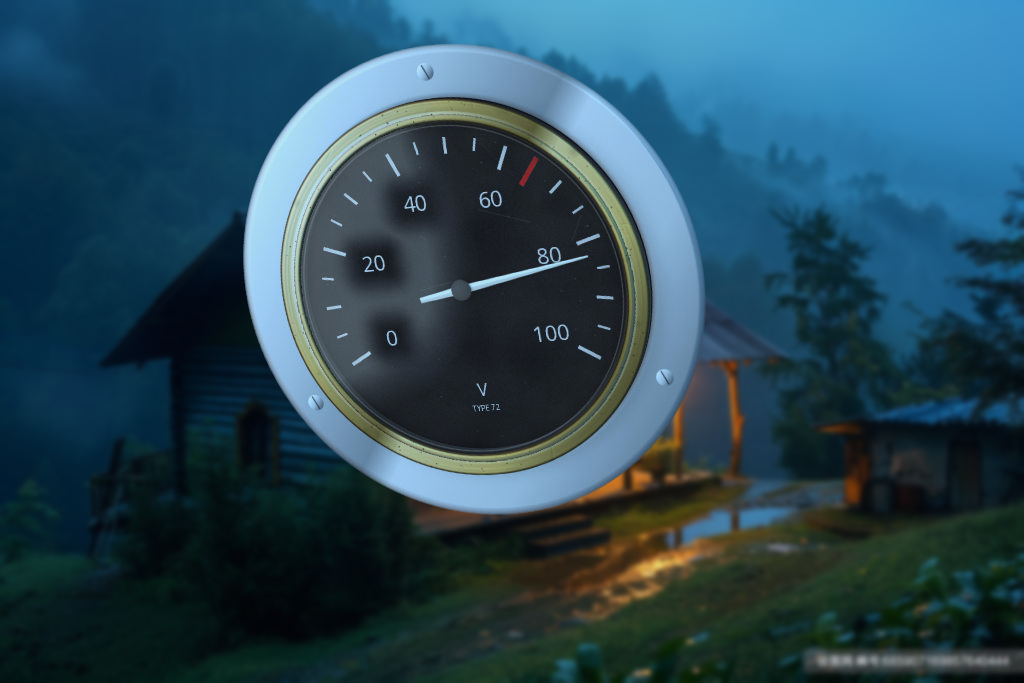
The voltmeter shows 82.5 V
